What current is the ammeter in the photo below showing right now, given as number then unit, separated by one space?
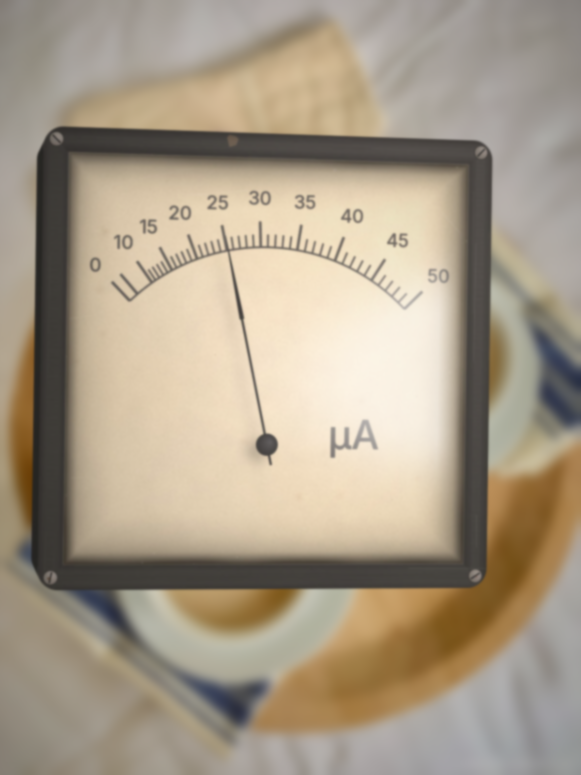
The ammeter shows 25 µA
